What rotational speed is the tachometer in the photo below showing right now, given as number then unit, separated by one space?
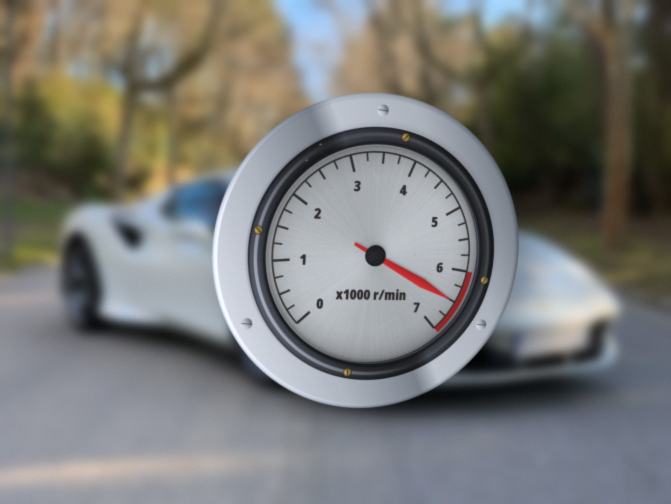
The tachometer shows 6500 rpm
